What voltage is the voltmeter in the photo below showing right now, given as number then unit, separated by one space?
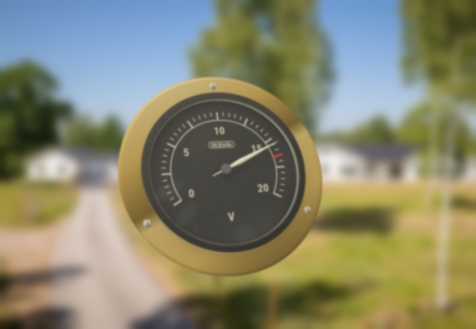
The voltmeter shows 15.5 V
